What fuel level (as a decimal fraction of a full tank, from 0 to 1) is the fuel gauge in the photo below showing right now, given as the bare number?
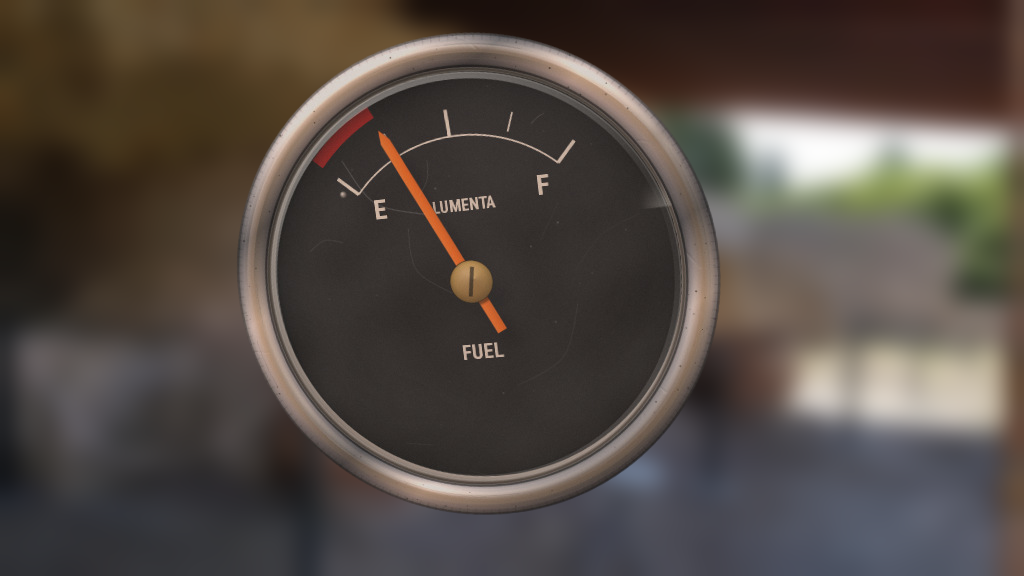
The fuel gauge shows 0.25
